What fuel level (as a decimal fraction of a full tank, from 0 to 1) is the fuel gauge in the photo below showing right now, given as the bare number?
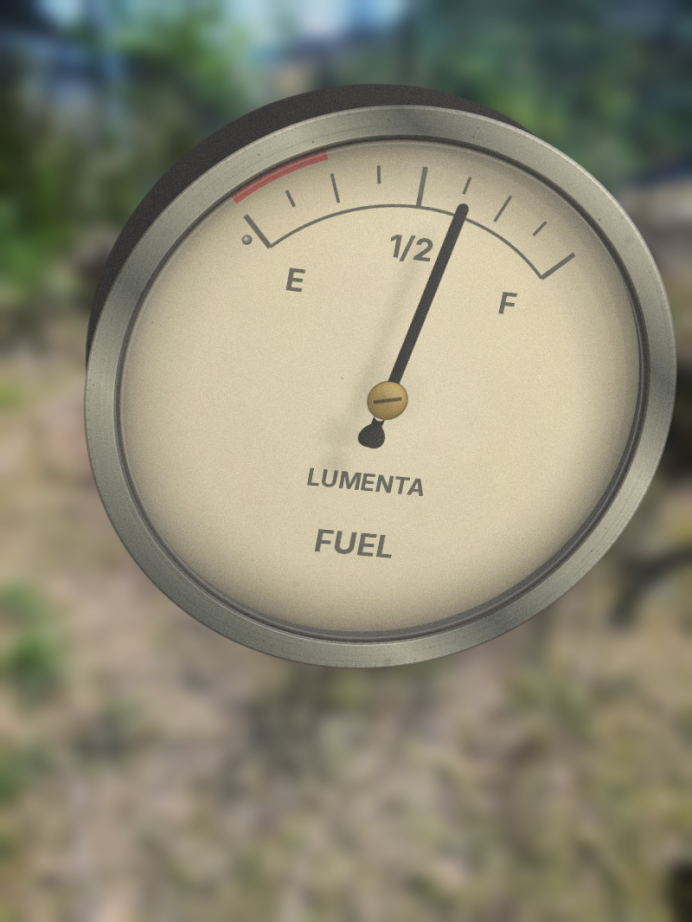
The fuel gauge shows 0.625
